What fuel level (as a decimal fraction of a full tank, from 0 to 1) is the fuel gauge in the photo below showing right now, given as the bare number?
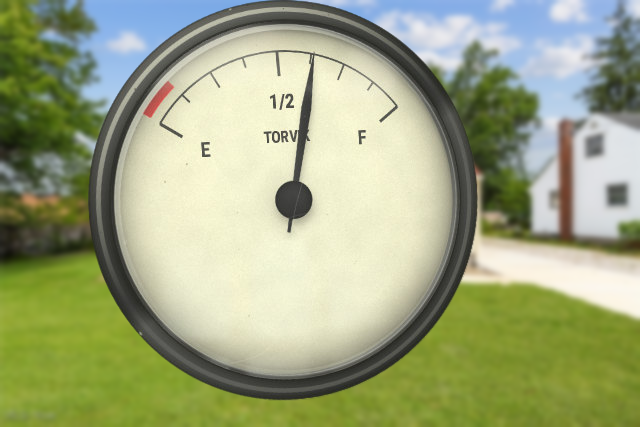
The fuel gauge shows 0.625
